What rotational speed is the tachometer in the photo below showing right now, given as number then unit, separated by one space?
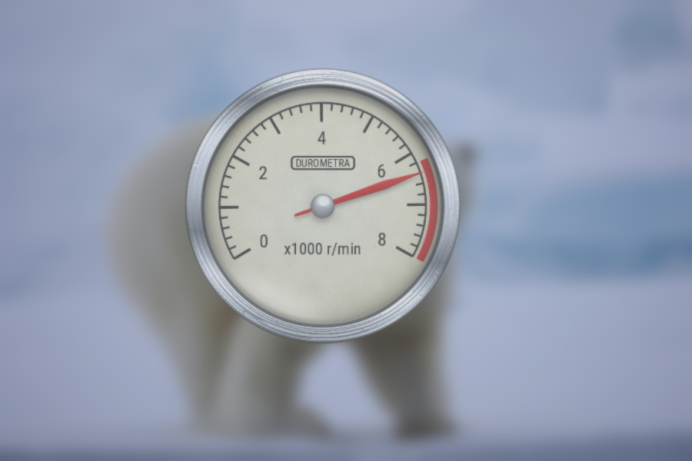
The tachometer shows 6400 rpm
